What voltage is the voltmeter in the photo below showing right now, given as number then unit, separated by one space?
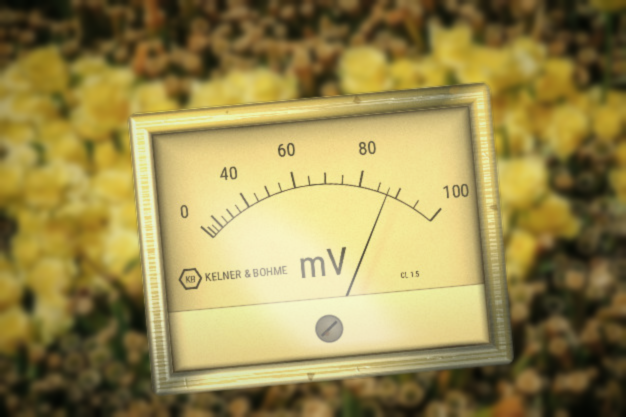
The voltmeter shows 87.5 mV
